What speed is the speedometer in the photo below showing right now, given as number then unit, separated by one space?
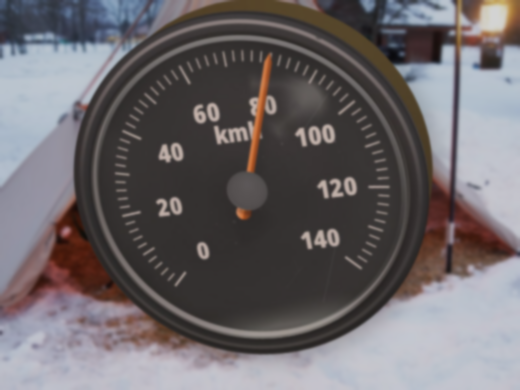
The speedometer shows 80 km/h
